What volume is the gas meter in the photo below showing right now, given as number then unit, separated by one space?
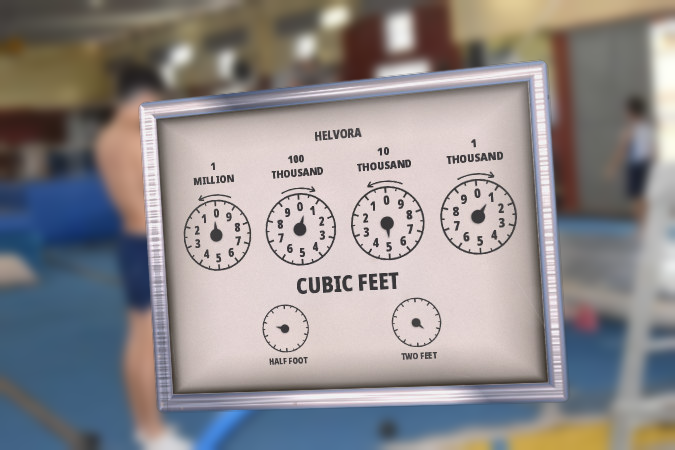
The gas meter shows 5100 ft³
